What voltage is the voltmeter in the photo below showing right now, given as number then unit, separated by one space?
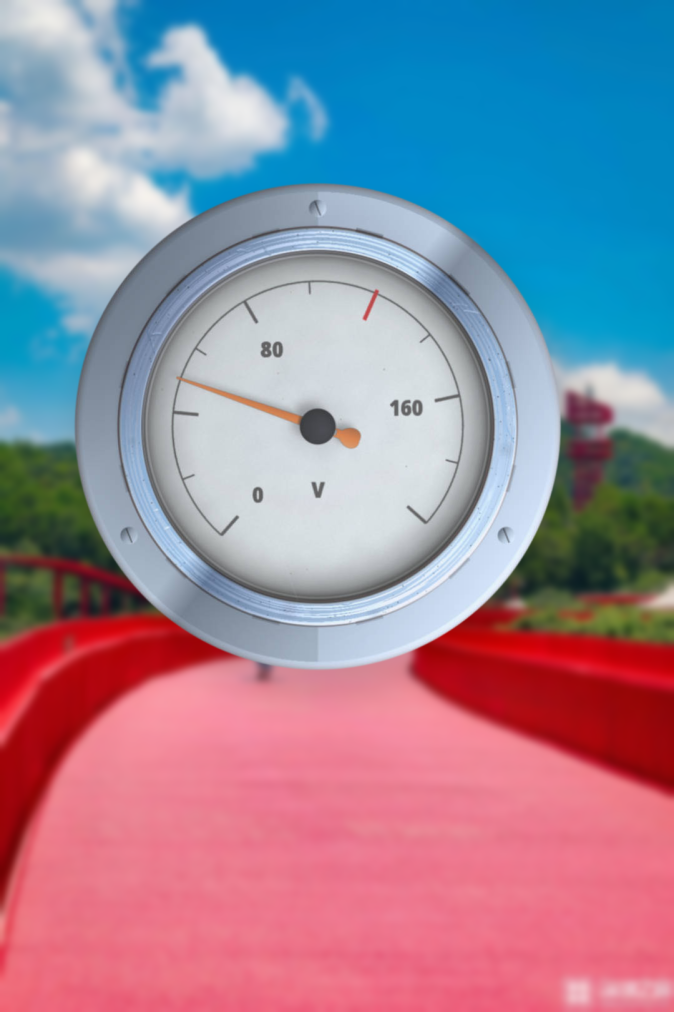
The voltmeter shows 50 V
